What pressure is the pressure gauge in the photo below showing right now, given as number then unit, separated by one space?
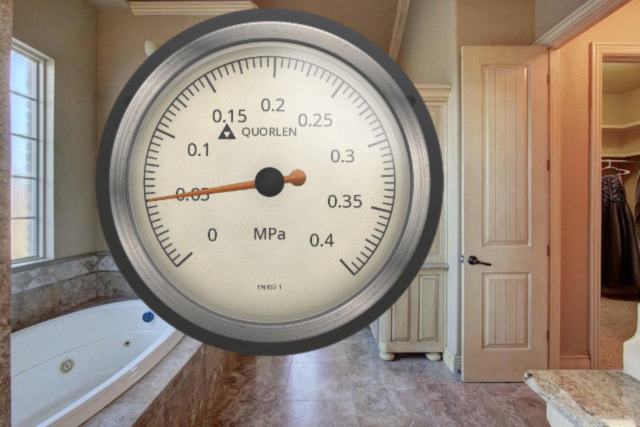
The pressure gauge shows 0.05 MPa
